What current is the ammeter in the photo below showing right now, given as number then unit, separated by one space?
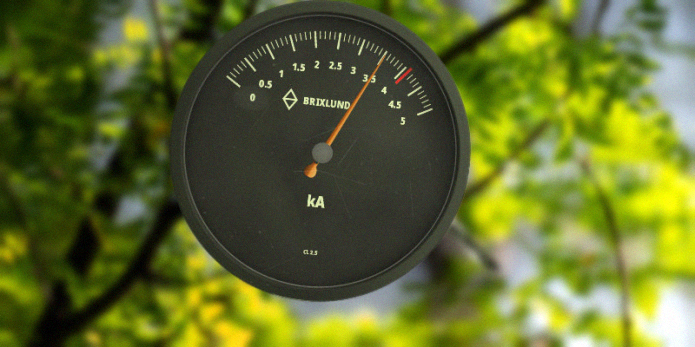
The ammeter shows 3.5 kA
